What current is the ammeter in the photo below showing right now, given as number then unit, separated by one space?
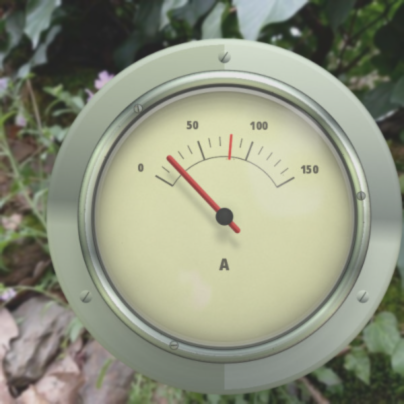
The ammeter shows 20 A
